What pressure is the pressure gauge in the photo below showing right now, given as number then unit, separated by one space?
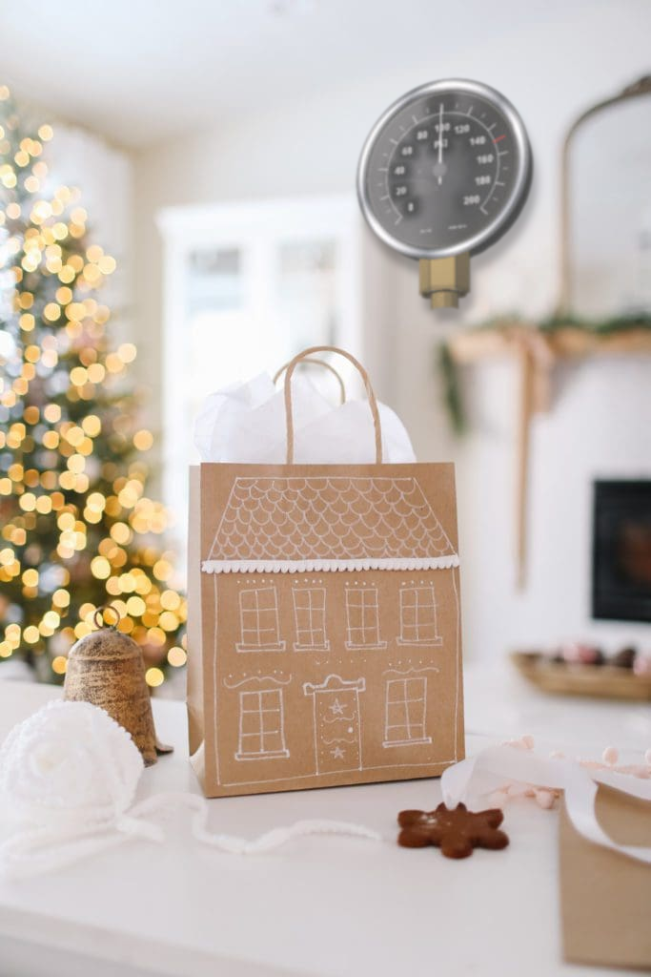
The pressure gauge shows 100 psi
